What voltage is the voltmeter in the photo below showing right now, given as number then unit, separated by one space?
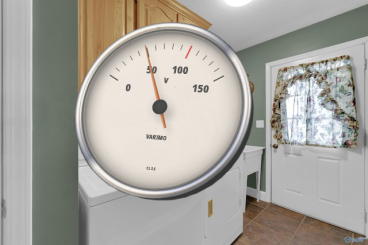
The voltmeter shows 50 V
